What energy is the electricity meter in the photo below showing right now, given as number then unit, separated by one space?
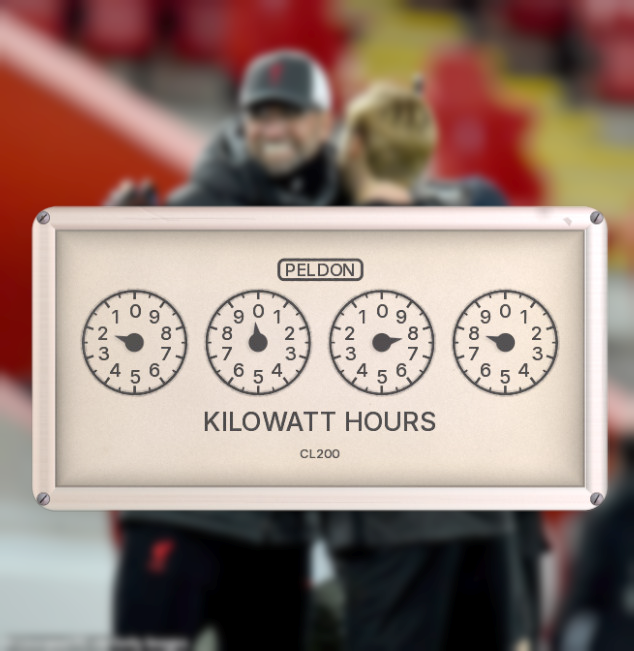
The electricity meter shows 1978 kWh
